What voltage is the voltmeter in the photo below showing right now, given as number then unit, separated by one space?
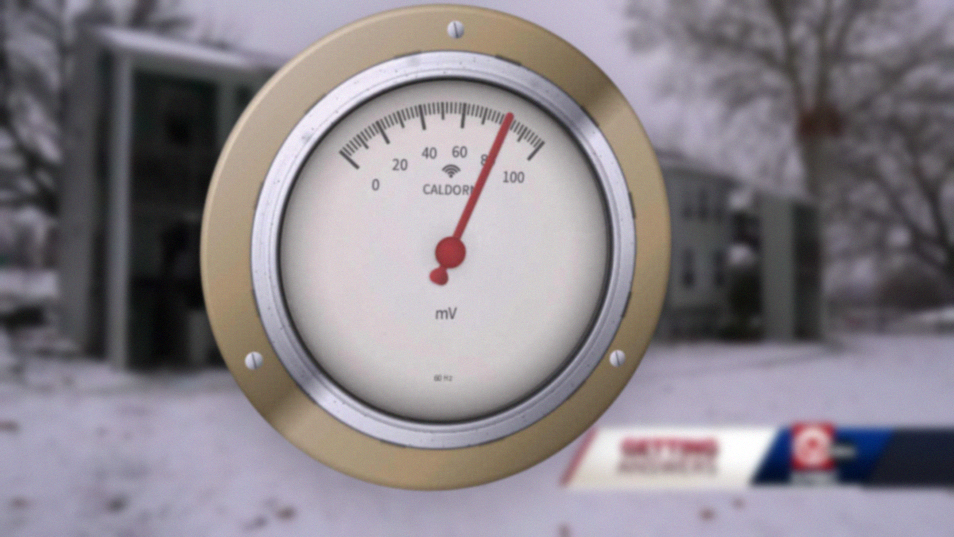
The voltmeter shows 80 mV
